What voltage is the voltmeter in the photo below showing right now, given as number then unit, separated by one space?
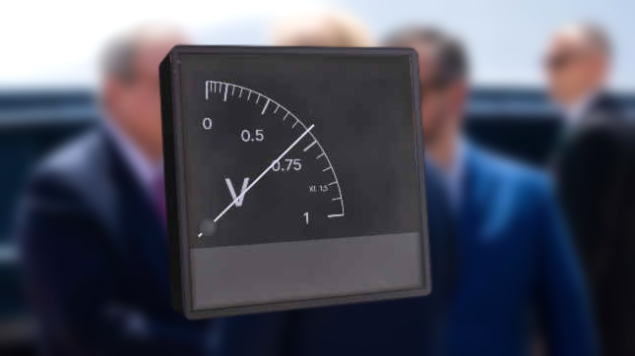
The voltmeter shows 0.7 V
